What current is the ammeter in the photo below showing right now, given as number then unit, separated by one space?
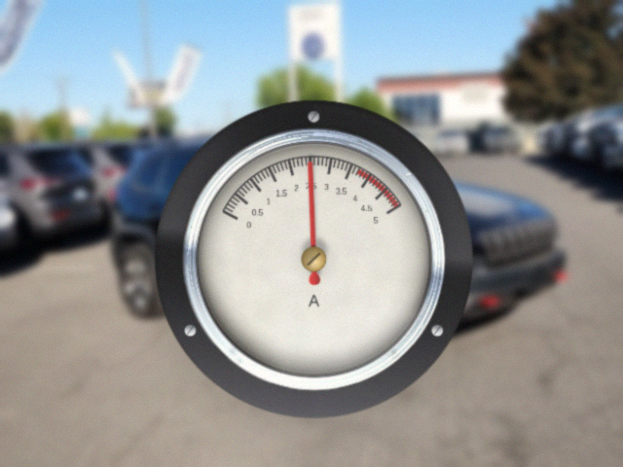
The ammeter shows 2.5 A
